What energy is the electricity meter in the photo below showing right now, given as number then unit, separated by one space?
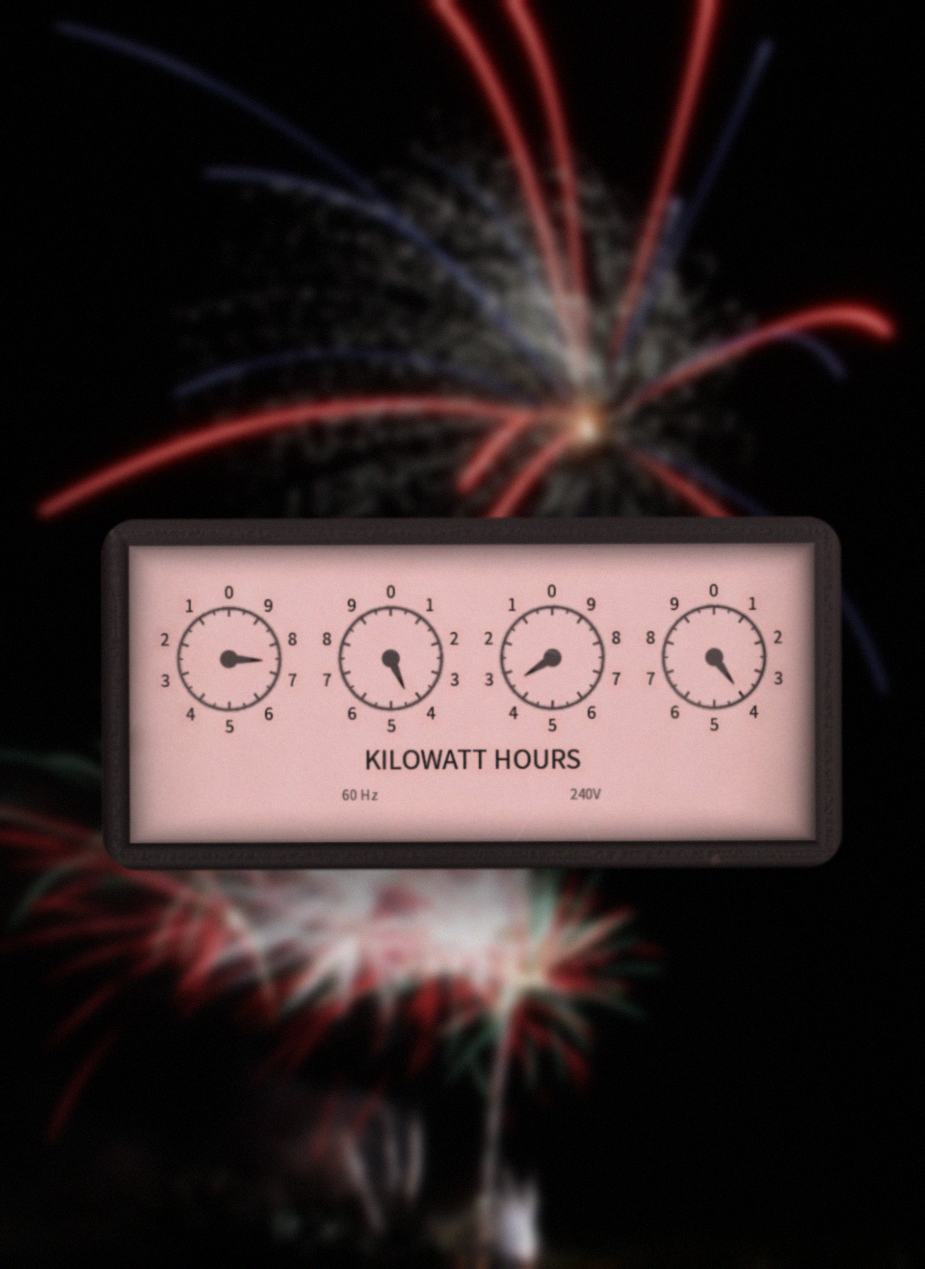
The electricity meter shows 7434 kWh
